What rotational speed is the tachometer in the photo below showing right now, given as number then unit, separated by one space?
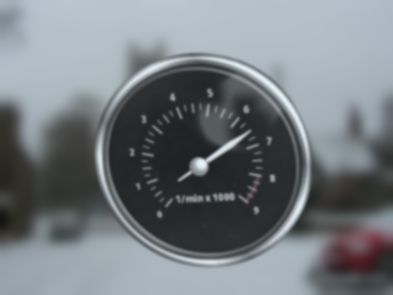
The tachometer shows 6500 rpm
